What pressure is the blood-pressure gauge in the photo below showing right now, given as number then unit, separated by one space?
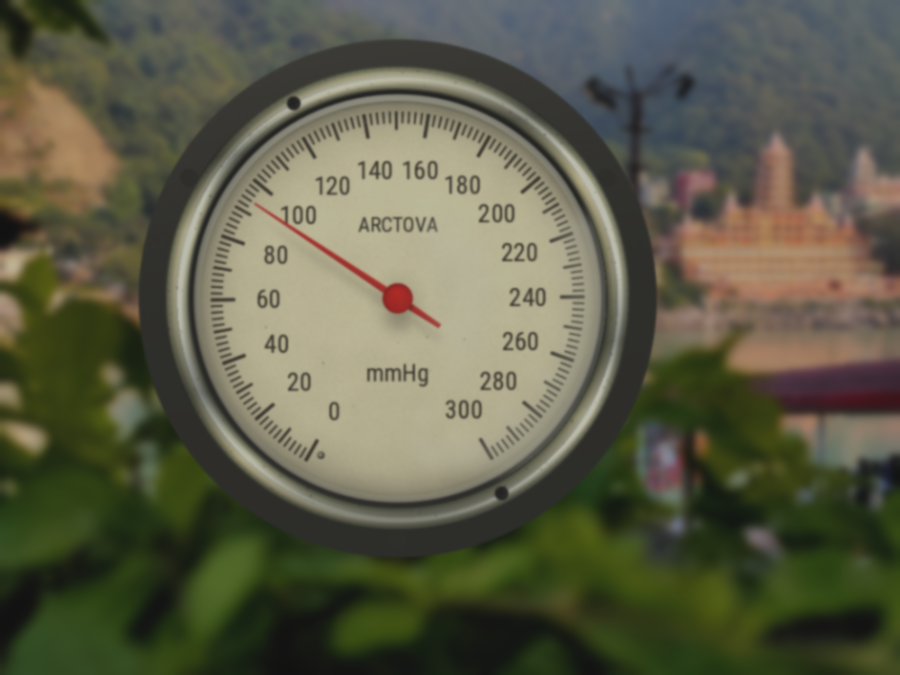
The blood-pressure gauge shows 94 mmHg
